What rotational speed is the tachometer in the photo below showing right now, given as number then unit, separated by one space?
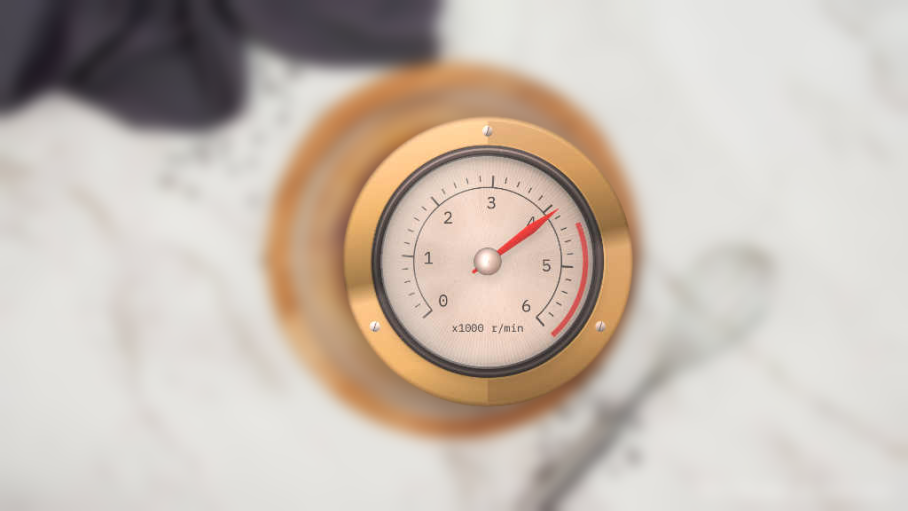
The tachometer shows 4100 rpm
